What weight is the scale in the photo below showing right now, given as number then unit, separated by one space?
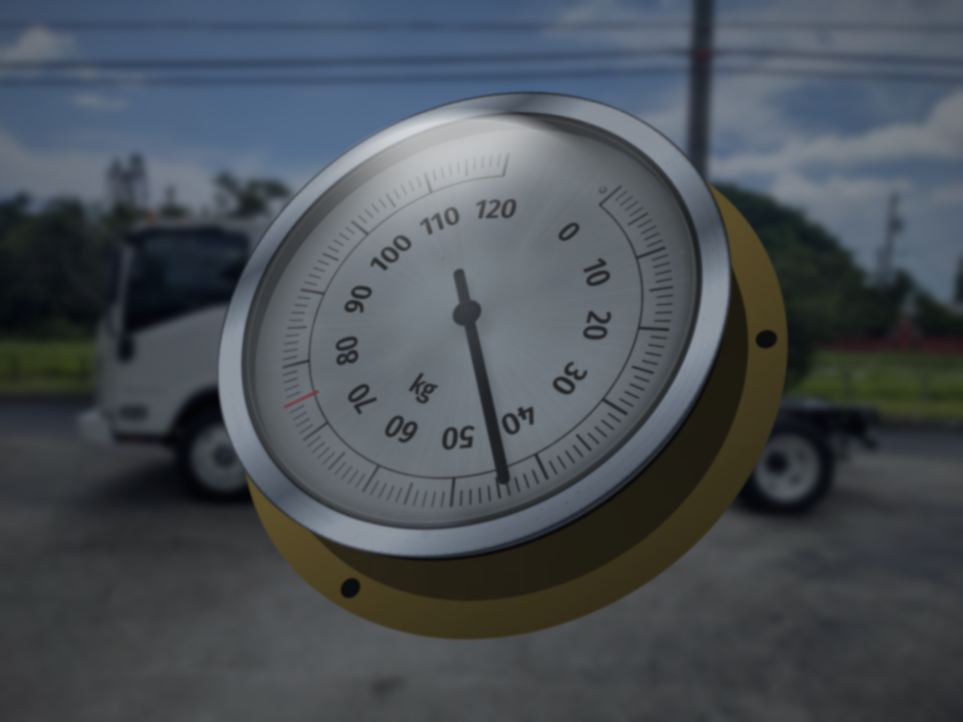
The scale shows 44 kg
